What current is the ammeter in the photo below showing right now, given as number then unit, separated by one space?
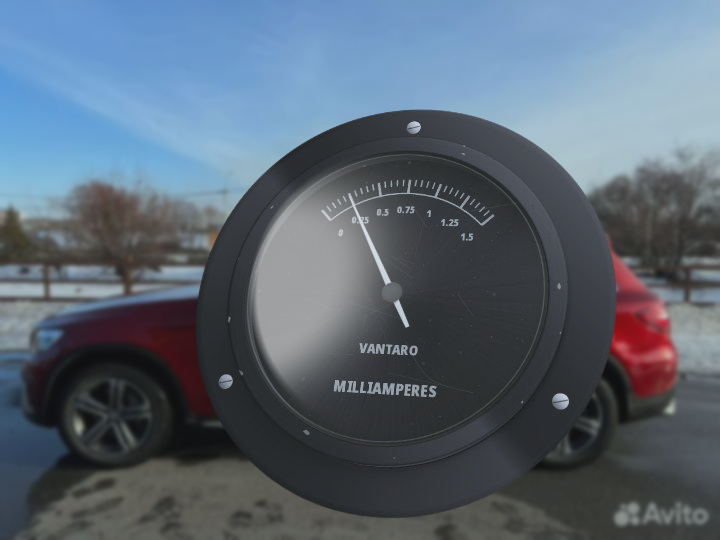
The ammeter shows 0.25 mA
